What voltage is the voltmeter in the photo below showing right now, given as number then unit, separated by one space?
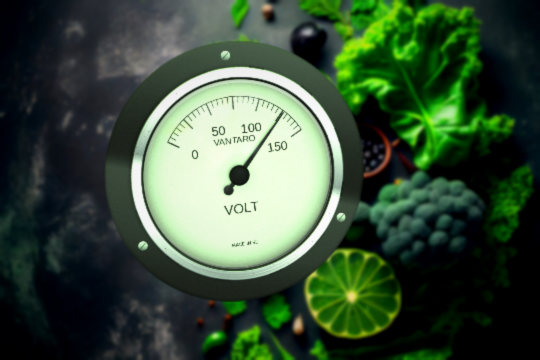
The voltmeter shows 125 V
